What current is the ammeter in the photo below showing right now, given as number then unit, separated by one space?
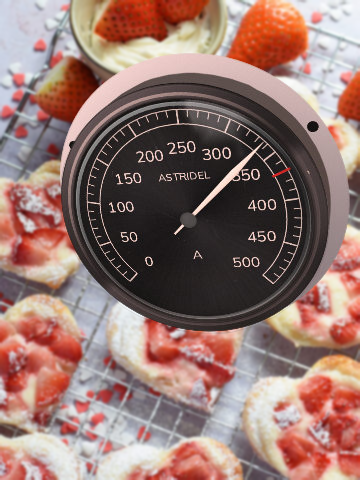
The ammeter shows 335 A
